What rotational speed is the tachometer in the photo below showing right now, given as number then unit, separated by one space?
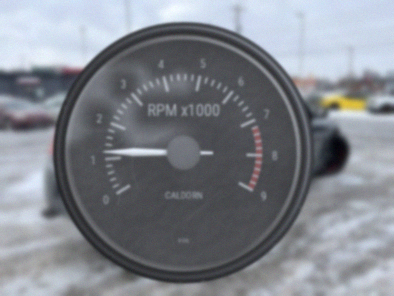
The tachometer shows 1200 rpm
